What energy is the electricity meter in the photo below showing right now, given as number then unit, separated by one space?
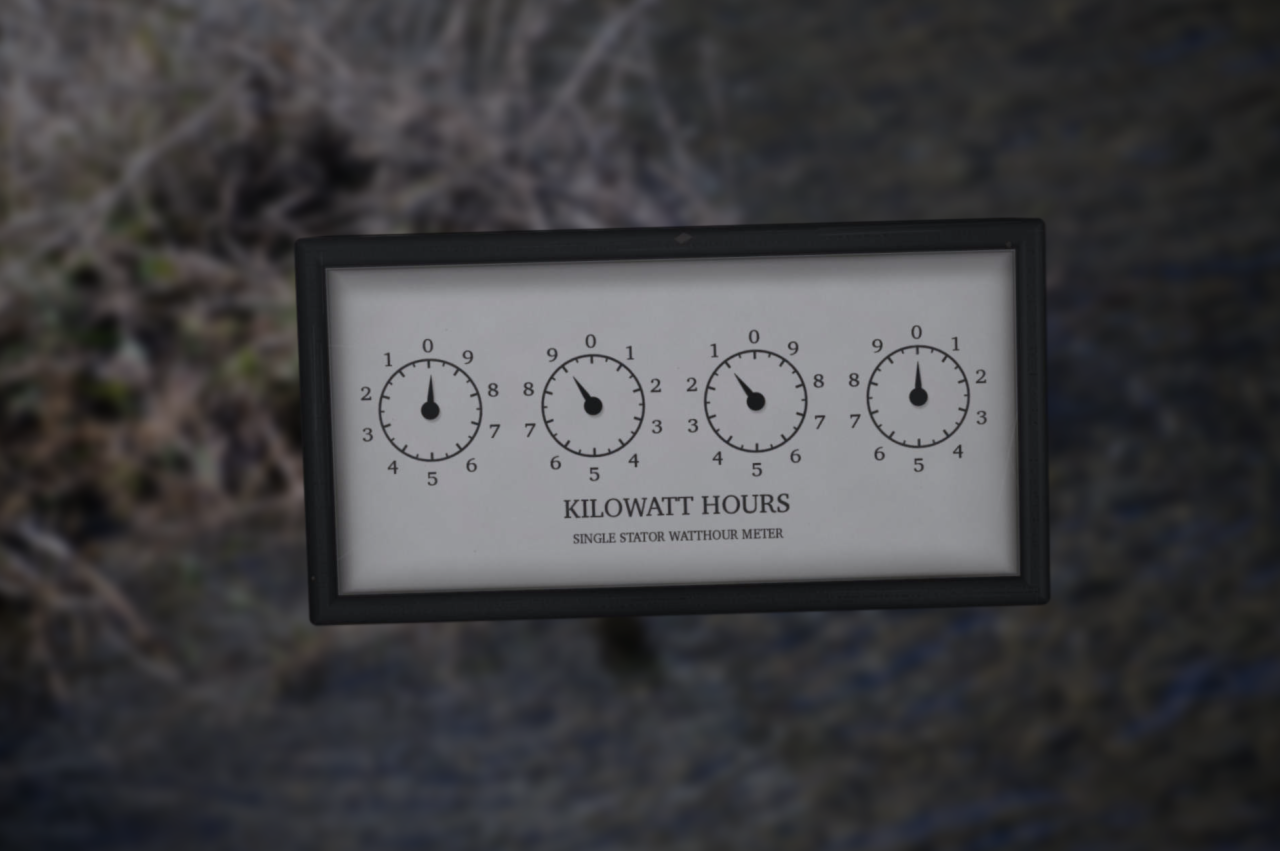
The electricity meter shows 9910 kWh
